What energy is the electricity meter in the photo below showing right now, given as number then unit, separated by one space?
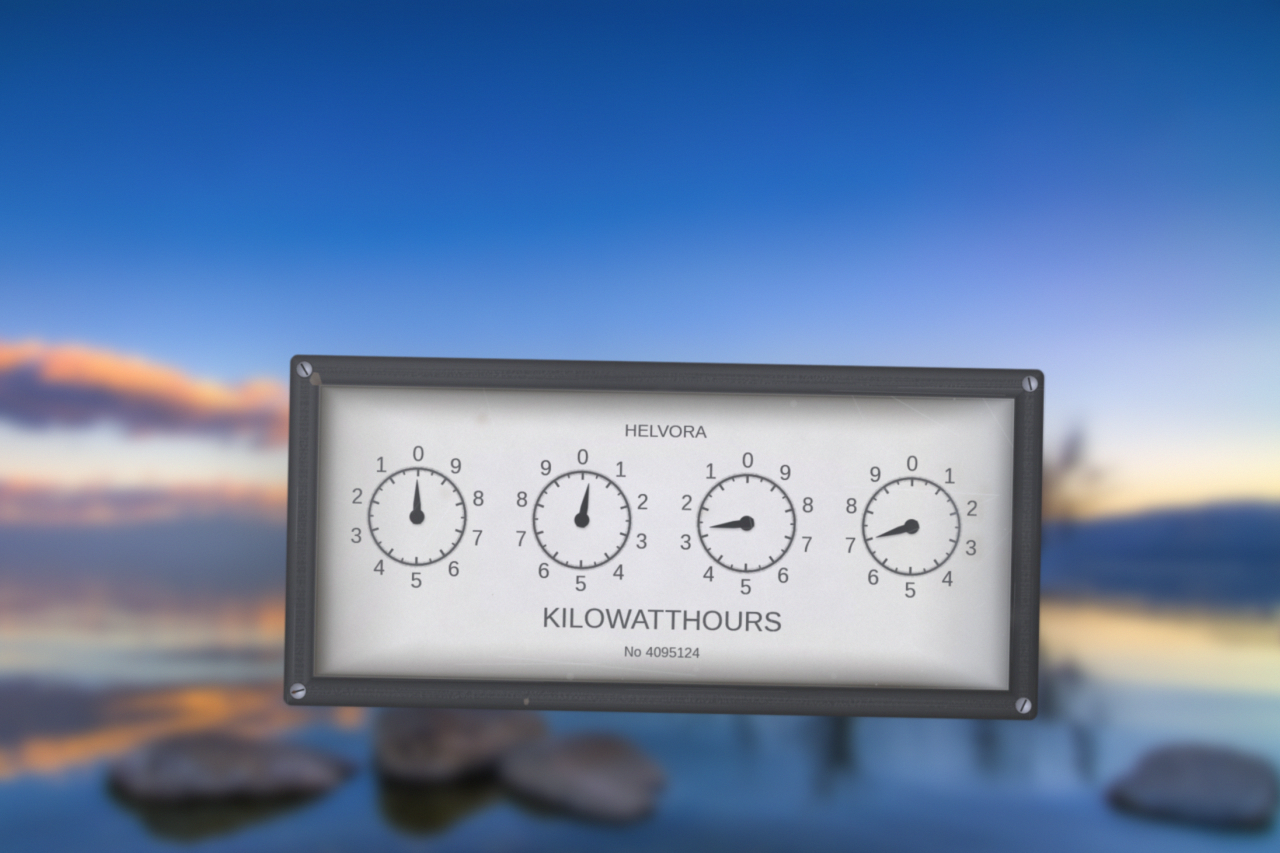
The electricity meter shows 27 kWh
